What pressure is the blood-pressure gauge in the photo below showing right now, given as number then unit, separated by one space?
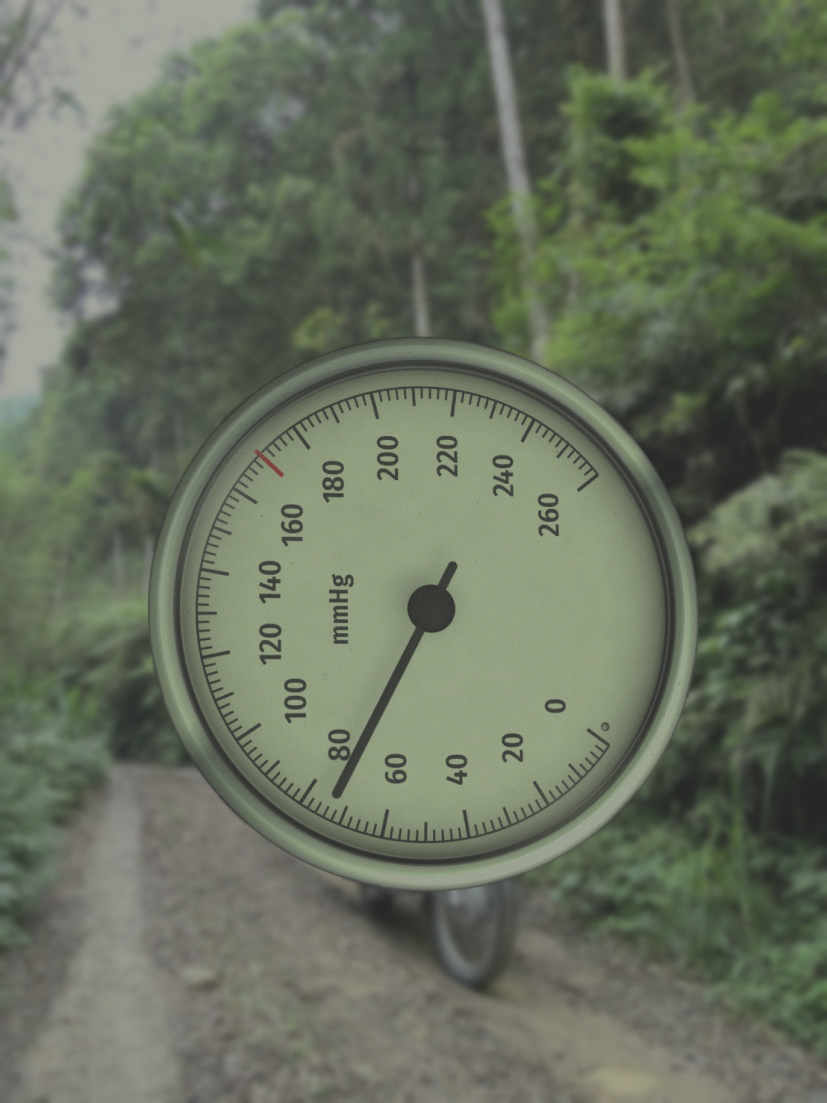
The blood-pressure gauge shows 74 mmHg
